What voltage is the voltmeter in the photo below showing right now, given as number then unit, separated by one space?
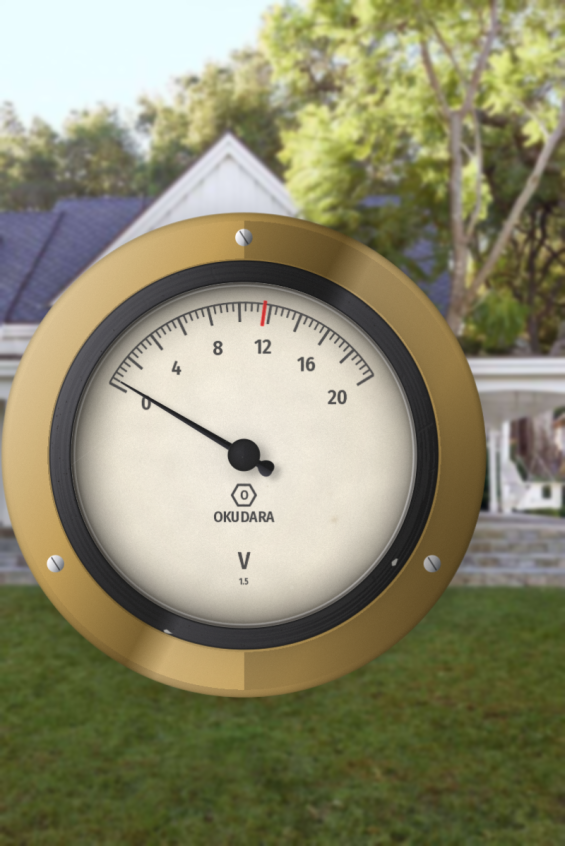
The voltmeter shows 0.4 V
